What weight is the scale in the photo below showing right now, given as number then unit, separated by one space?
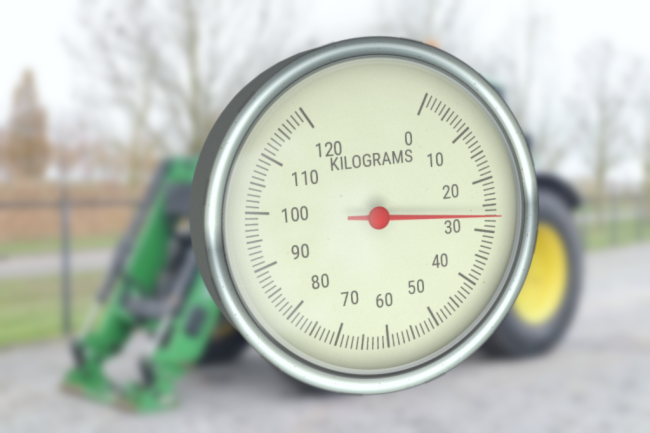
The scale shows 27 kg
